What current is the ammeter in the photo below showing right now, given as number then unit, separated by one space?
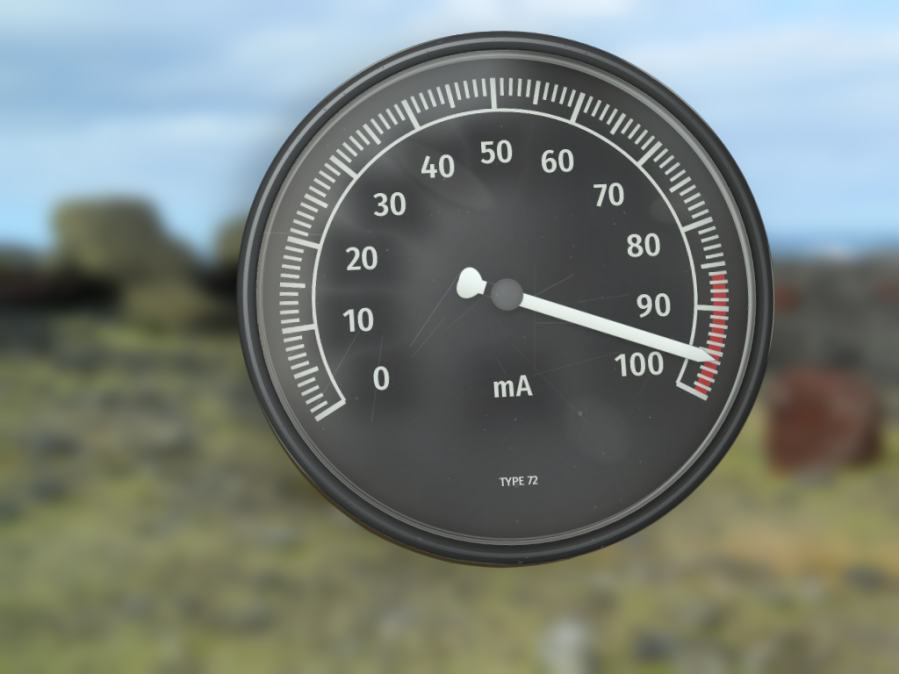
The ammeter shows 96 mA
